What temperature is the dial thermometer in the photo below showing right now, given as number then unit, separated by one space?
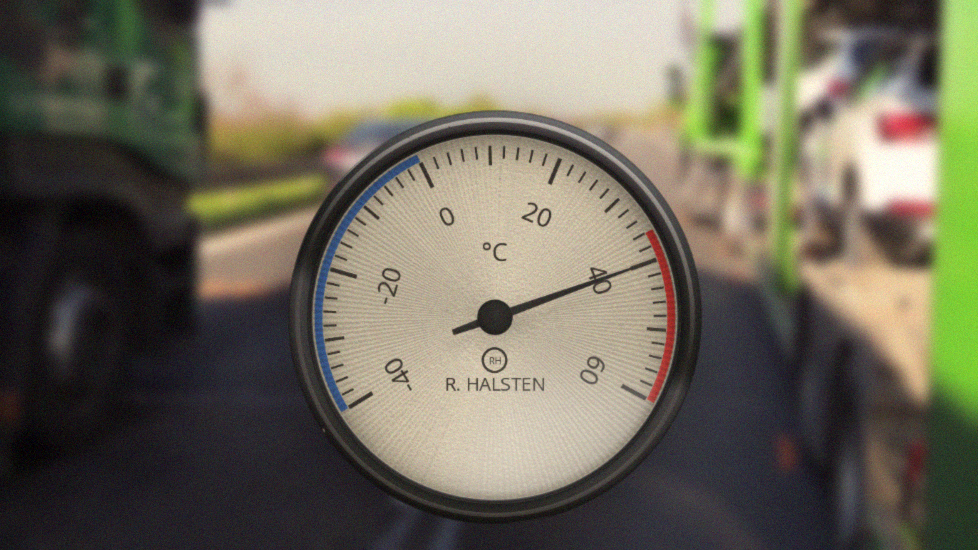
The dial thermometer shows 40 °C
